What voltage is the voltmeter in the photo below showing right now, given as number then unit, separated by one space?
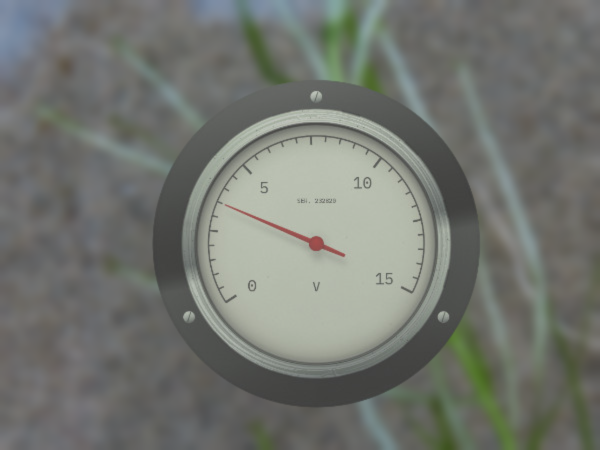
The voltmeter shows 3.5 V
